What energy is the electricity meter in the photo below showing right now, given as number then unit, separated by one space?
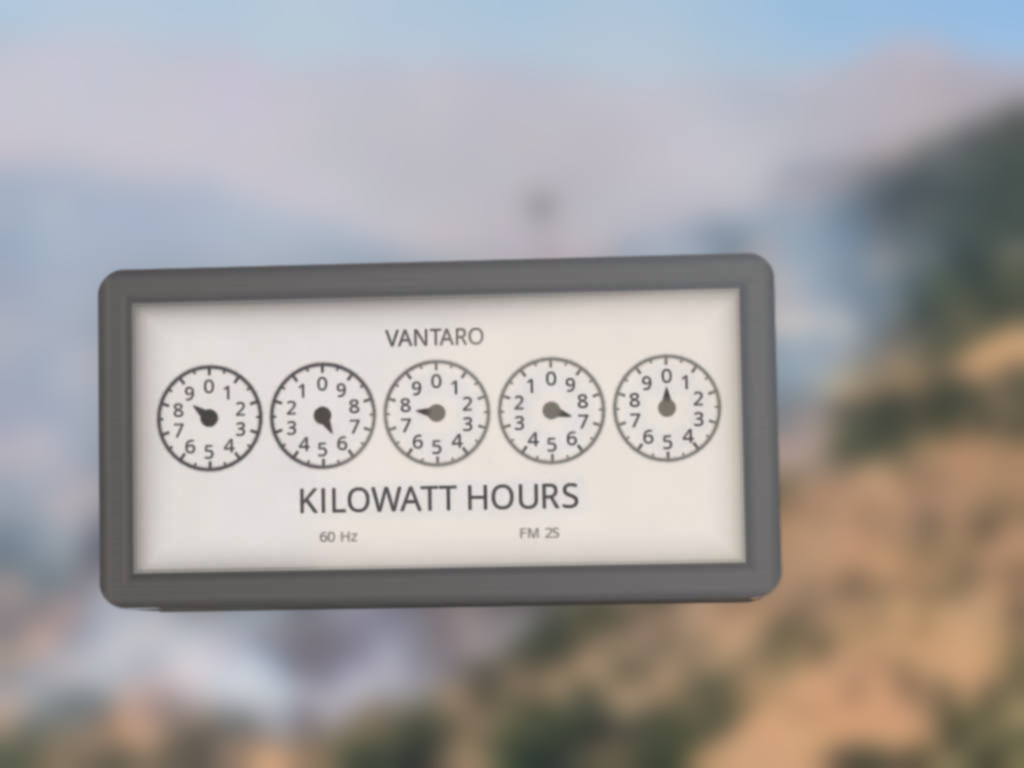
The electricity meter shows 85770 kWh
